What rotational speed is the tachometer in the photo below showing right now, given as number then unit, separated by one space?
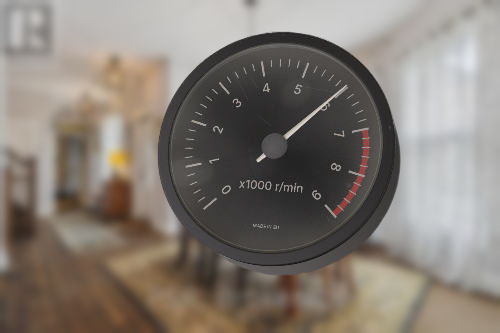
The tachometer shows 6000 rpm
